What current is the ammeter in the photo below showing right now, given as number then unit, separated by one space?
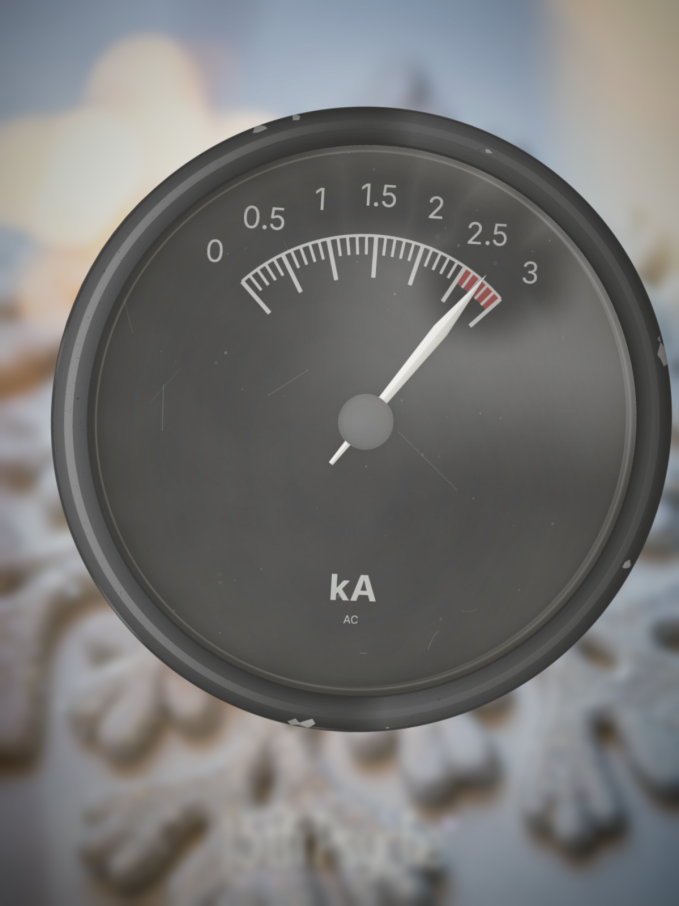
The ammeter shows 2.7 kA
